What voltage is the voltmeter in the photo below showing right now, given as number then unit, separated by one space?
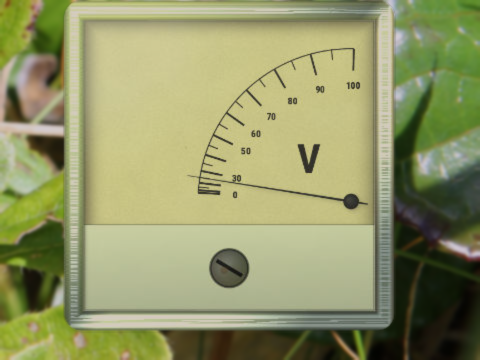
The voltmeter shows 25 V
